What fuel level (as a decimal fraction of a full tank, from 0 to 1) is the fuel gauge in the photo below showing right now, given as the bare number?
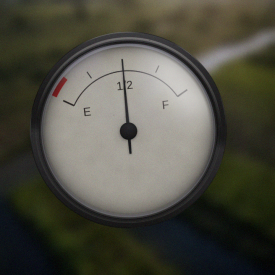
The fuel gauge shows 0.5
